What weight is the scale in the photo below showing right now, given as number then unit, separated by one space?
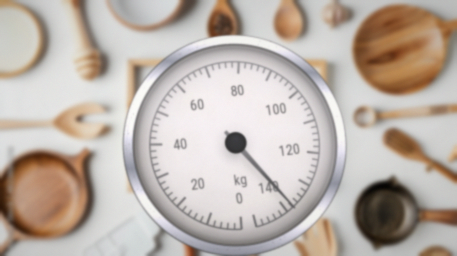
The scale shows 138 kg
